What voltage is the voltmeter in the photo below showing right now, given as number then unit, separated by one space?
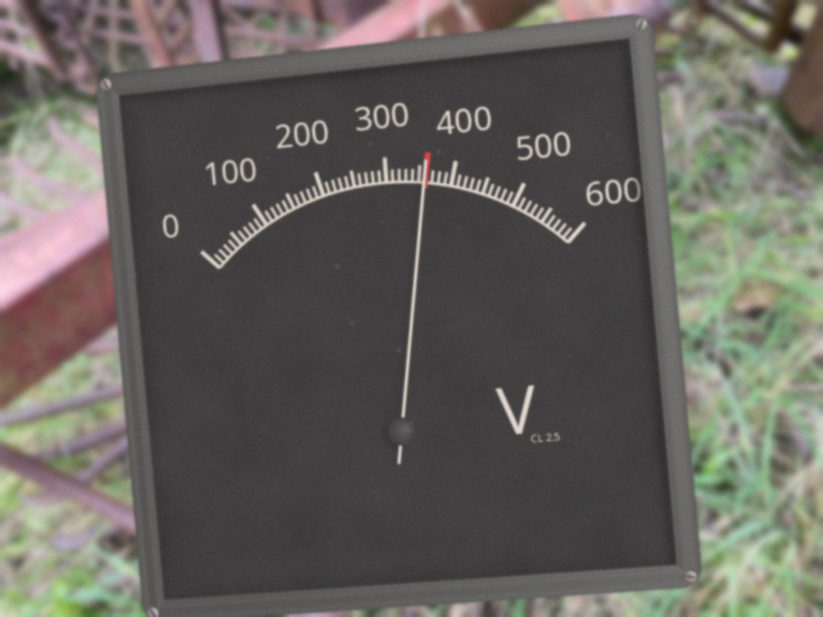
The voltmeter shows 360 V
